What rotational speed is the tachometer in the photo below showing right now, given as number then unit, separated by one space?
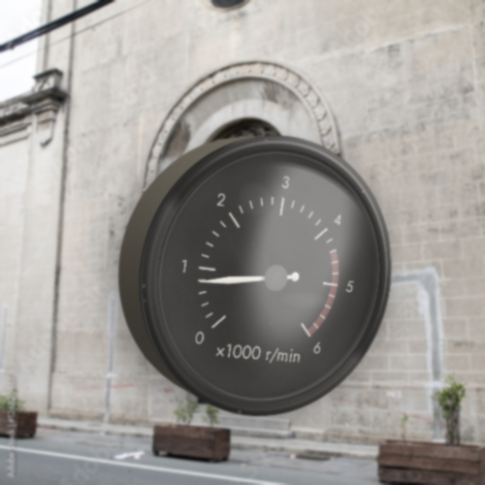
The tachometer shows 800 rpm
